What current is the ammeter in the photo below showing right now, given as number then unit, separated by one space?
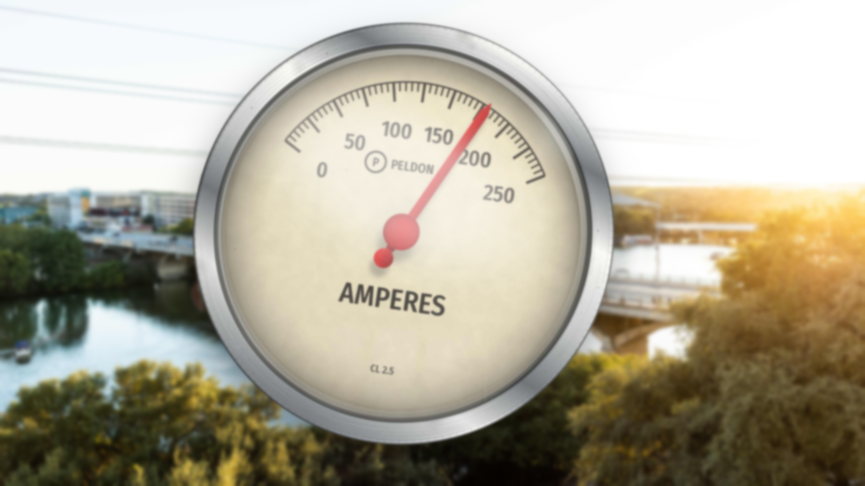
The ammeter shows 180 A
